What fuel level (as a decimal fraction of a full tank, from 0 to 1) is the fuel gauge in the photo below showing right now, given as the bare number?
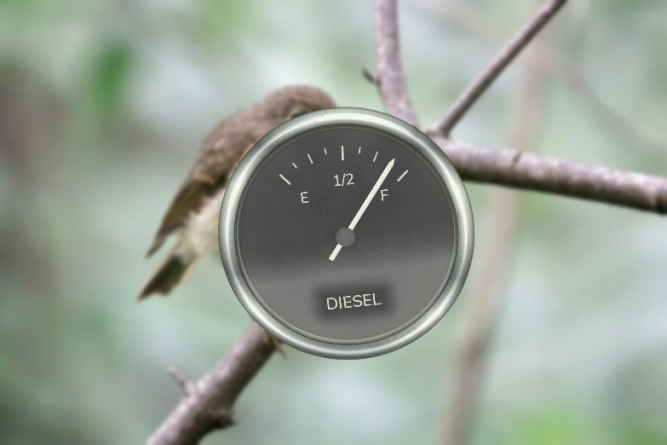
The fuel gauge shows 0.875
